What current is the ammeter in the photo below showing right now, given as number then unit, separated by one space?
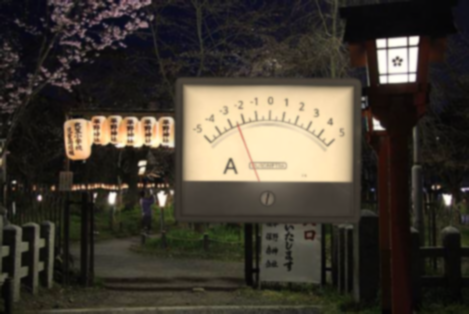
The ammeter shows -2.5 A
